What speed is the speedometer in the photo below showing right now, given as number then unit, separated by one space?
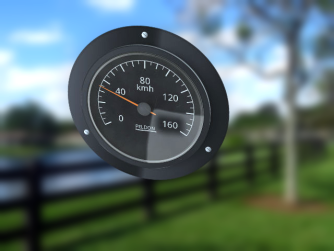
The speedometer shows 35 km/h
